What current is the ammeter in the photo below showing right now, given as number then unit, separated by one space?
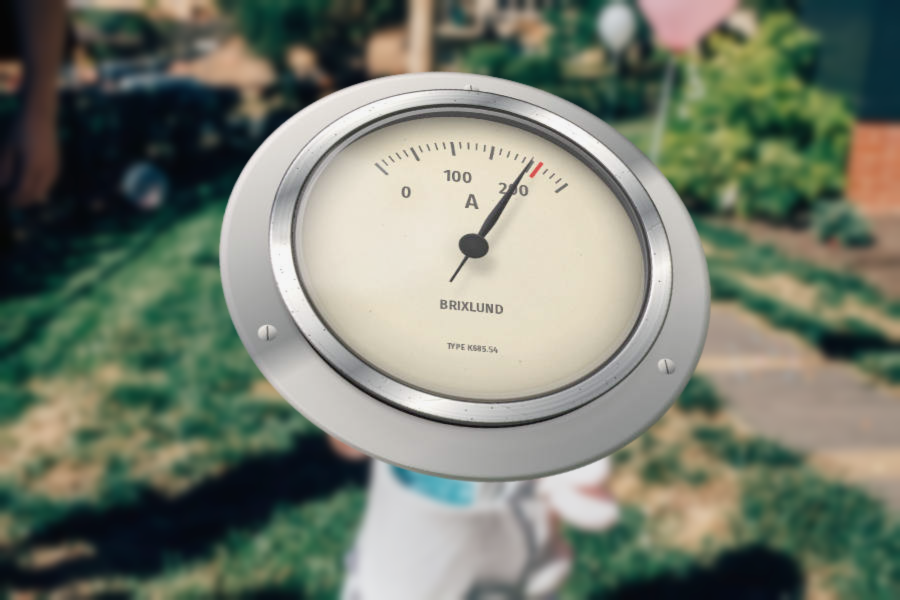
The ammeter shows 200 A
